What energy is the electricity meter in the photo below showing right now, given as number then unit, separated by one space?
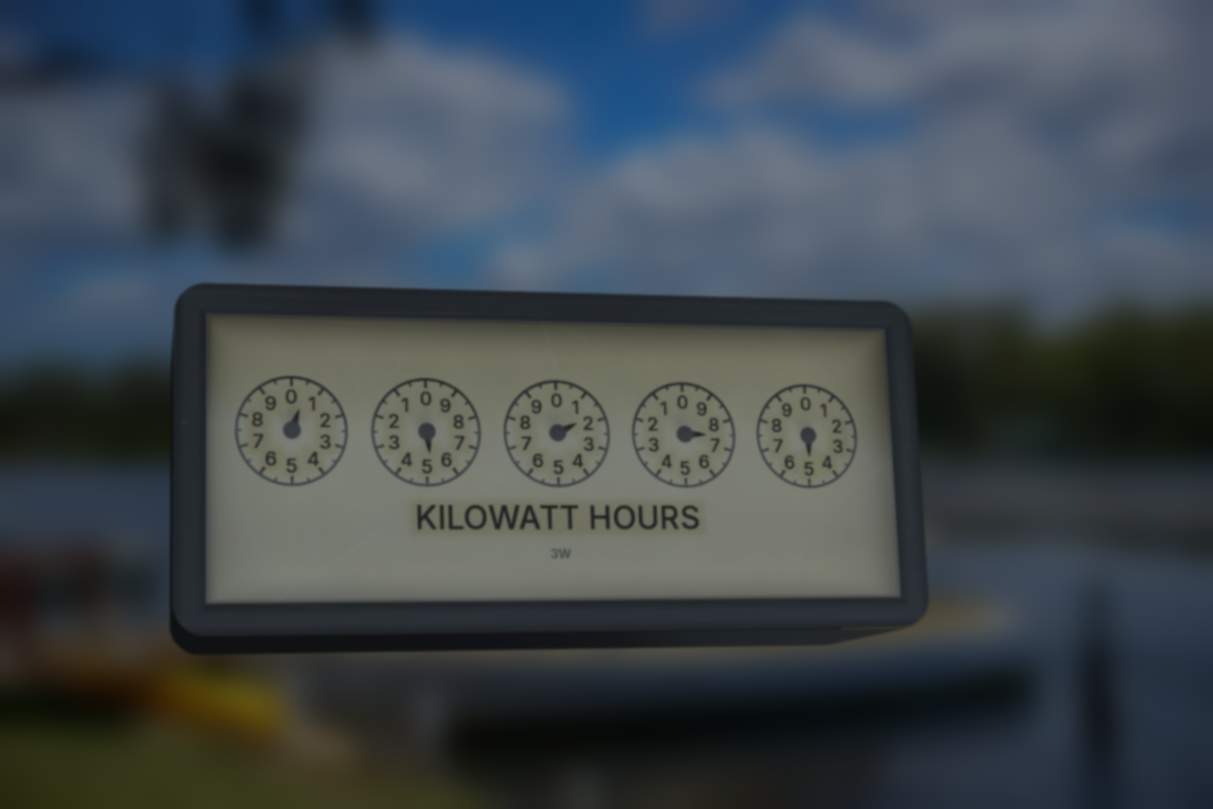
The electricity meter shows 5175 kWh
